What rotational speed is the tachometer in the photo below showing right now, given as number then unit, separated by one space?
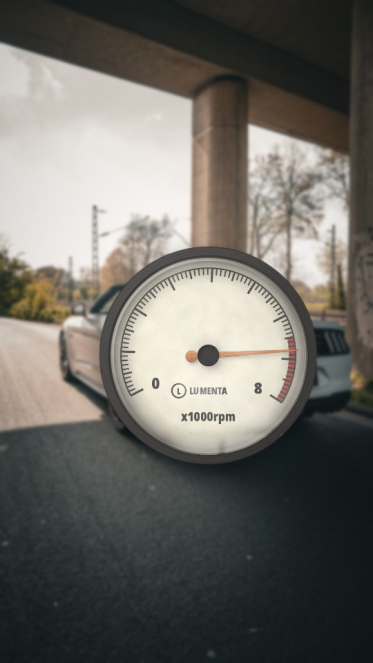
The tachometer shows 6800 rpm
